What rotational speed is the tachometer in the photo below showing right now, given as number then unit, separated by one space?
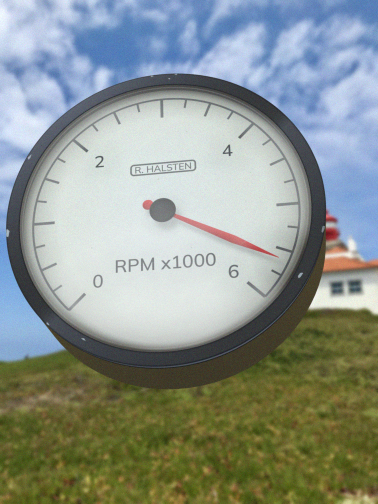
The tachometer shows 5625 rpm
